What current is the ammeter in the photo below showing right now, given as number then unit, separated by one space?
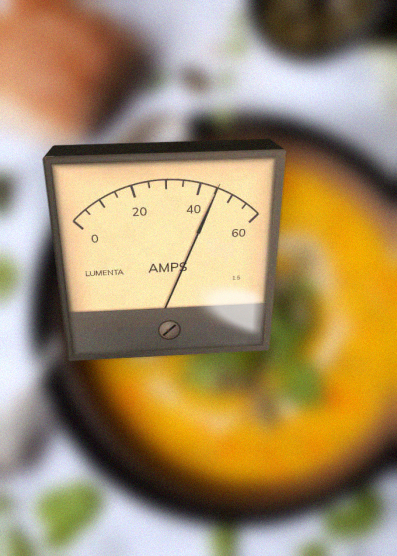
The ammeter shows 45 A
